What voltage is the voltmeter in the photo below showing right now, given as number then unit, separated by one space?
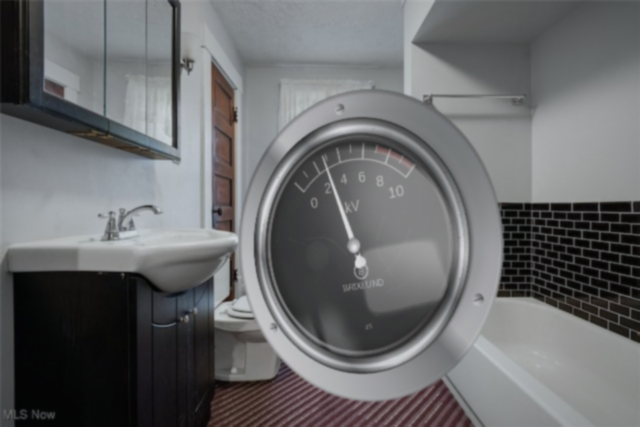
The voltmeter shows 3 kV
